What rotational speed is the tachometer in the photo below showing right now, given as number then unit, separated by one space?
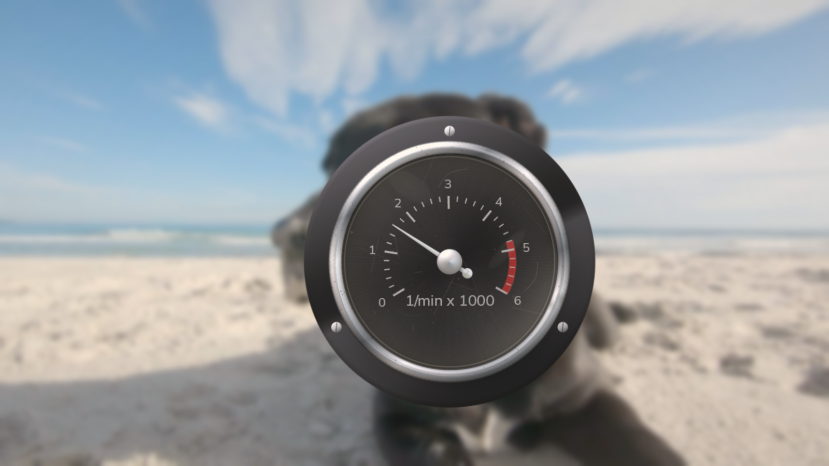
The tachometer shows 1600 rpm
